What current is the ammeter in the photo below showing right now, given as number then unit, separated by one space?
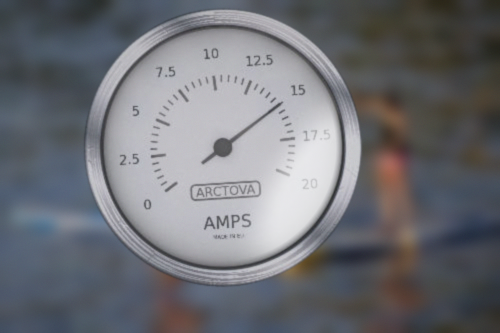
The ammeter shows 15 A
